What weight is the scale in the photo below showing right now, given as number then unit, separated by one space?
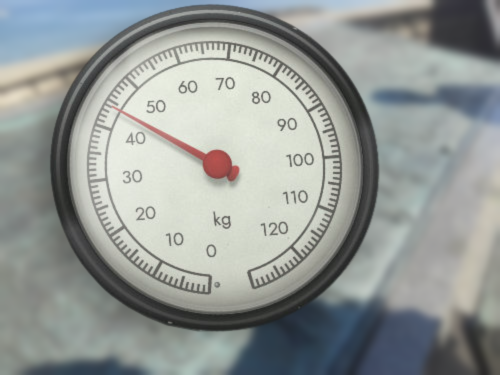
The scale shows 44 kg
